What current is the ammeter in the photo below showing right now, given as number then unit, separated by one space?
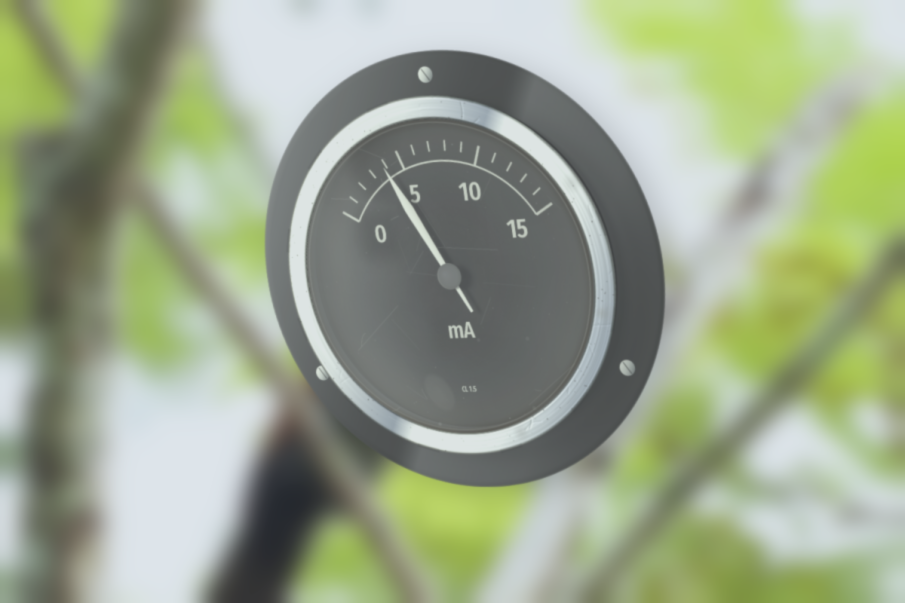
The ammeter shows 4 mA
